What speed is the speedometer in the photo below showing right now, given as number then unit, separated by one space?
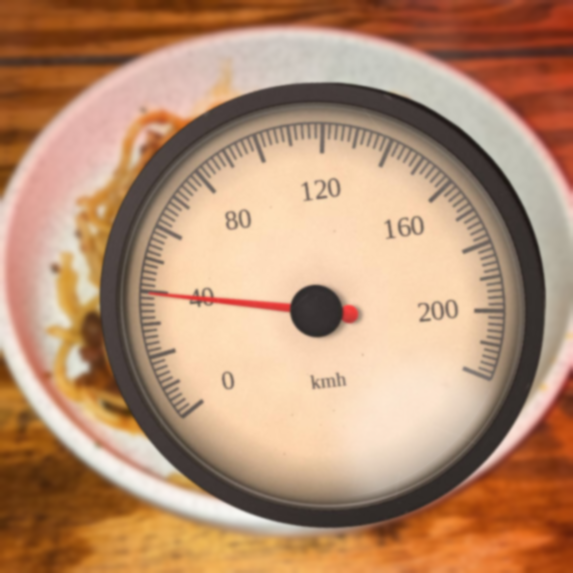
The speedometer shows 40 km/h
